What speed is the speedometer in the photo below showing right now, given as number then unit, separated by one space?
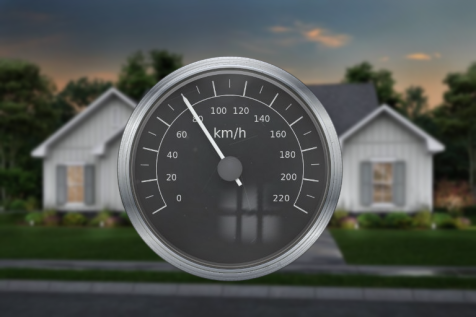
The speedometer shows 80 km/h
